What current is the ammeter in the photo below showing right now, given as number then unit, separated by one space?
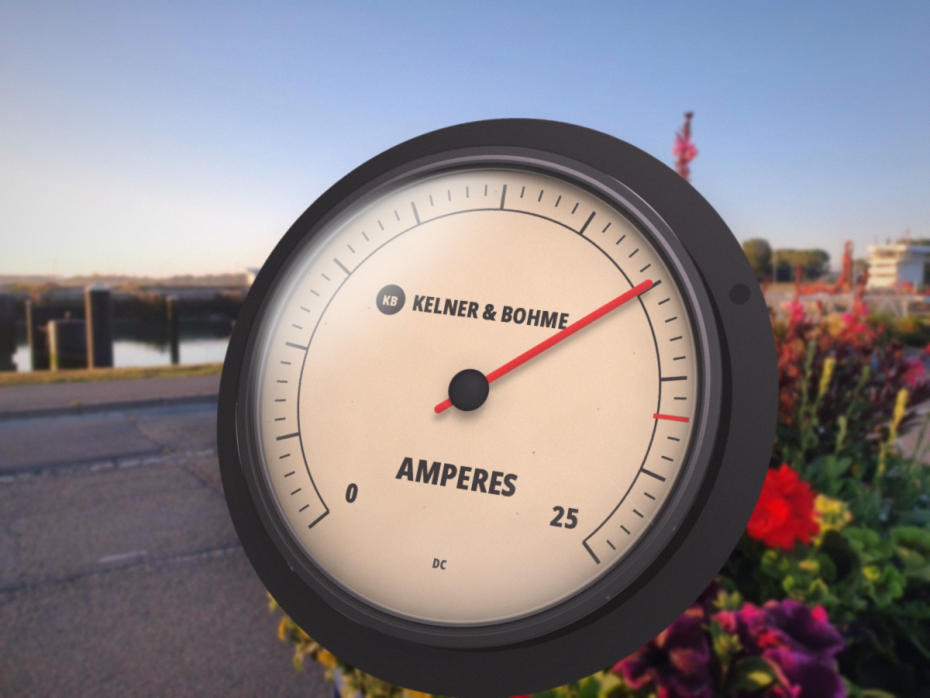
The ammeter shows 17.5 A
